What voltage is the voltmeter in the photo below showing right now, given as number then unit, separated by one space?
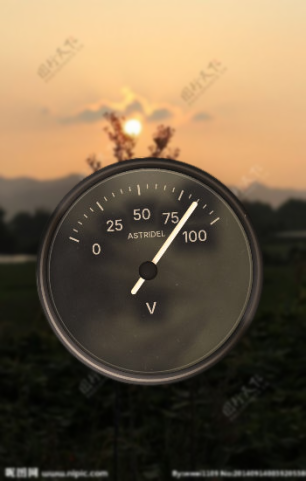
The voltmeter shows 85 V
